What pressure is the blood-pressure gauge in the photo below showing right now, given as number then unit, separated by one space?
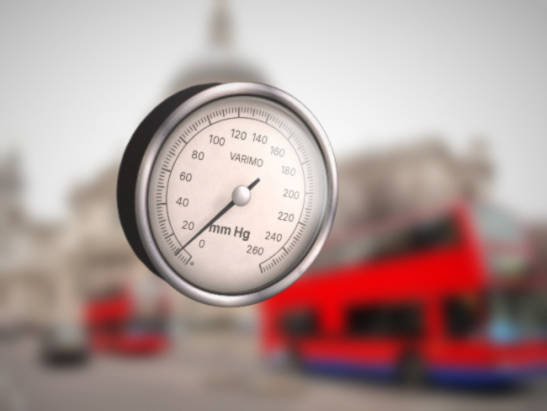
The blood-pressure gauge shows 10 mmHg
